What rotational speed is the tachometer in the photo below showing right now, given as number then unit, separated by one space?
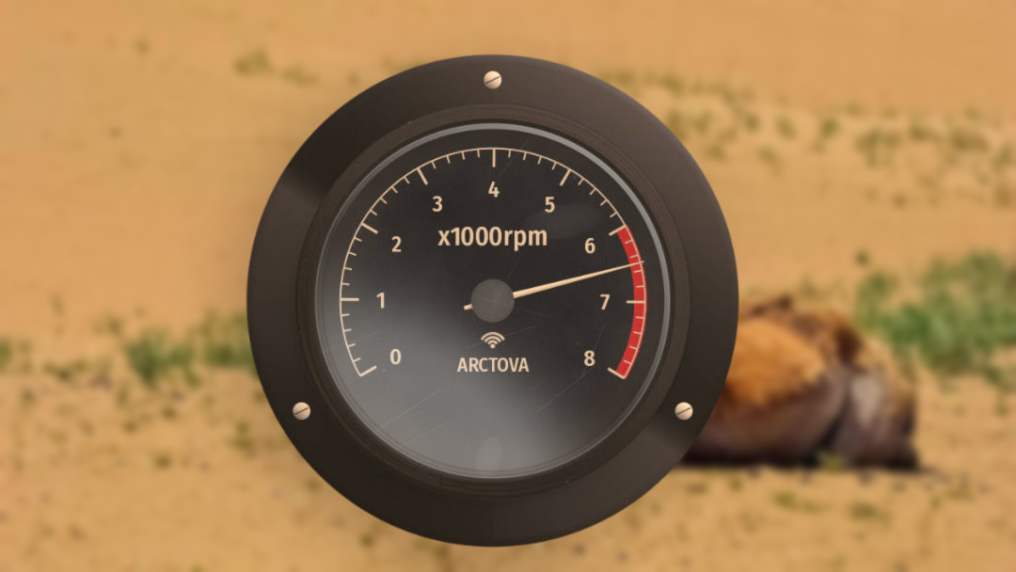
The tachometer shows 6500 rpm
